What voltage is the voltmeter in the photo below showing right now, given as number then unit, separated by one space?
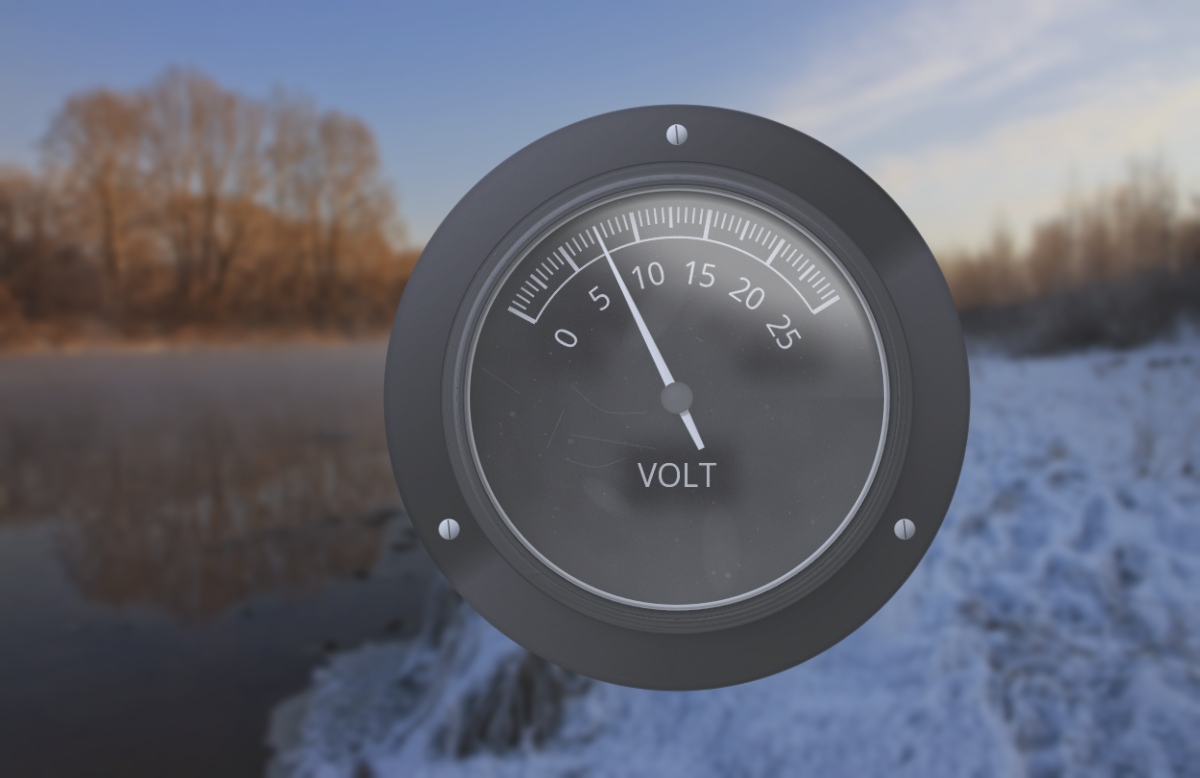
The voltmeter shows 7.5 V
